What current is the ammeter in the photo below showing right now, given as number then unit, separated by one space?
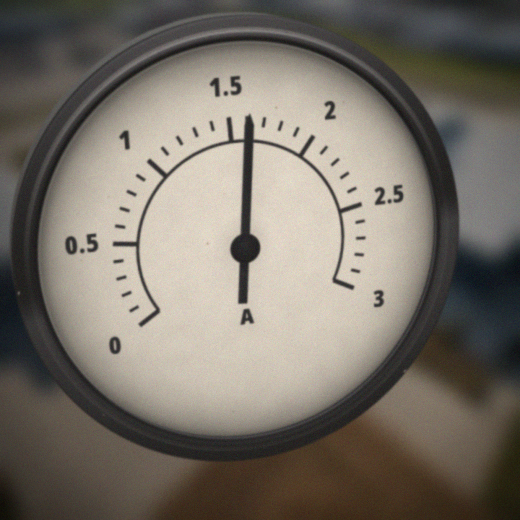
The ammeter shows 1.6 A
